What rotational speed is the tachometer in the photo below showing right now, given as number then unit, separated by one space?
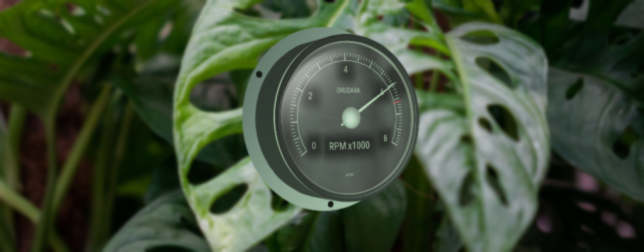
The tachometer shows 6000 rpm
